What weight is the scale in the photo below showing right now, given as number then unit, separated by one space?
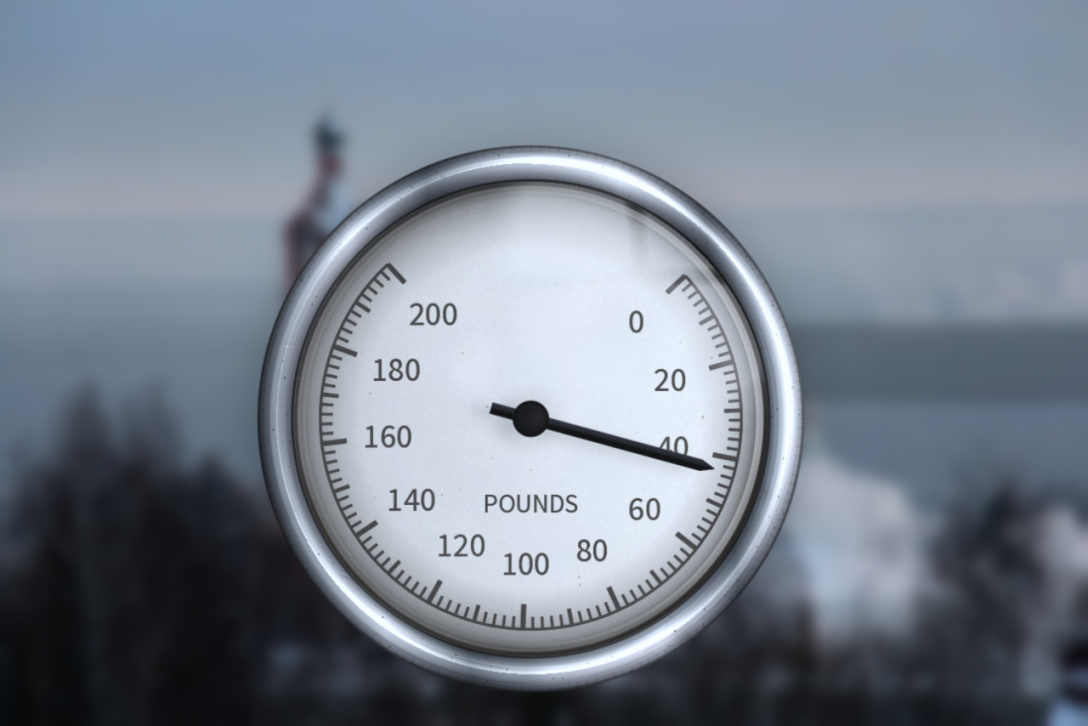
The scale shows 43 lb
